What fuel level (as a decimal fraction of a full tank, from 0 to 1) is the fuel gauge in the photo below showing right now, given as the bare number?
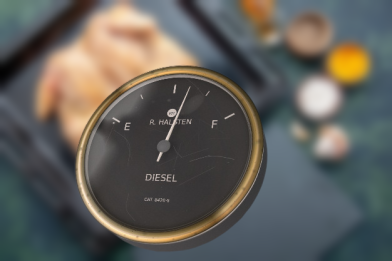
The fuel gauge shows 0.625
